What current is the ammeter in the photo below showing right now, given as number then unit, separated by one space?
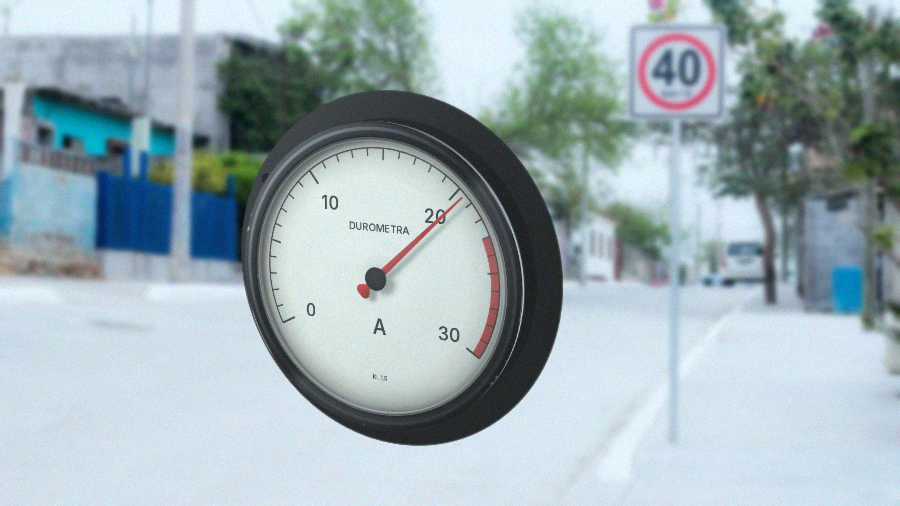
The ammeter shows 20.5 A
